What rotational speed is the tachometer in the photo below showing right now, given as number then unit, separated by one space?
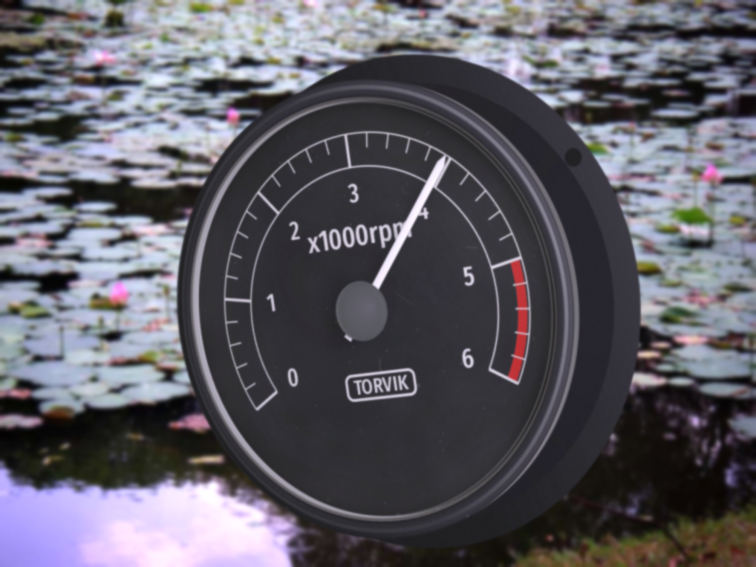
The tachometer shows 4000 rpm
